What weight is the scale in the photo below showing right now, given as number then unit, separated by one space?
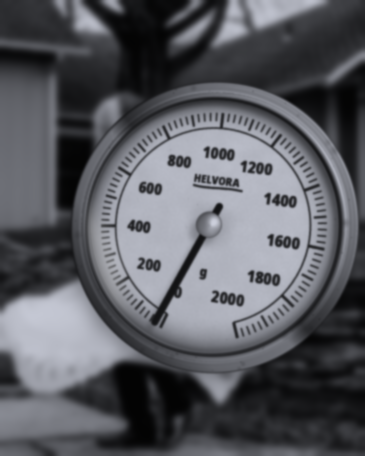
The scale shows 20 g
